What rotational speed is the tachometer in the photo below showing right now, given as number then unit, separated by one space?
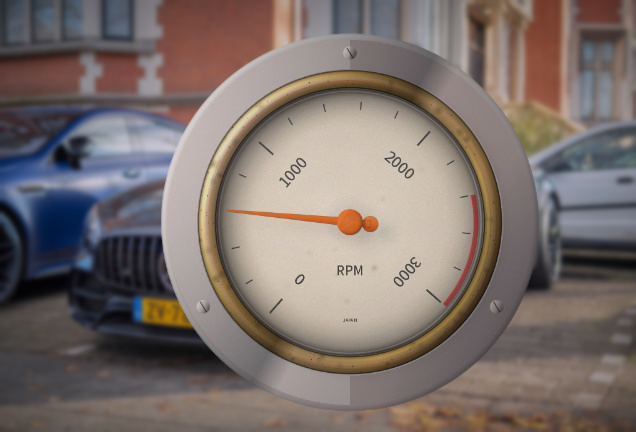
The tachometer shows 600 rpm
